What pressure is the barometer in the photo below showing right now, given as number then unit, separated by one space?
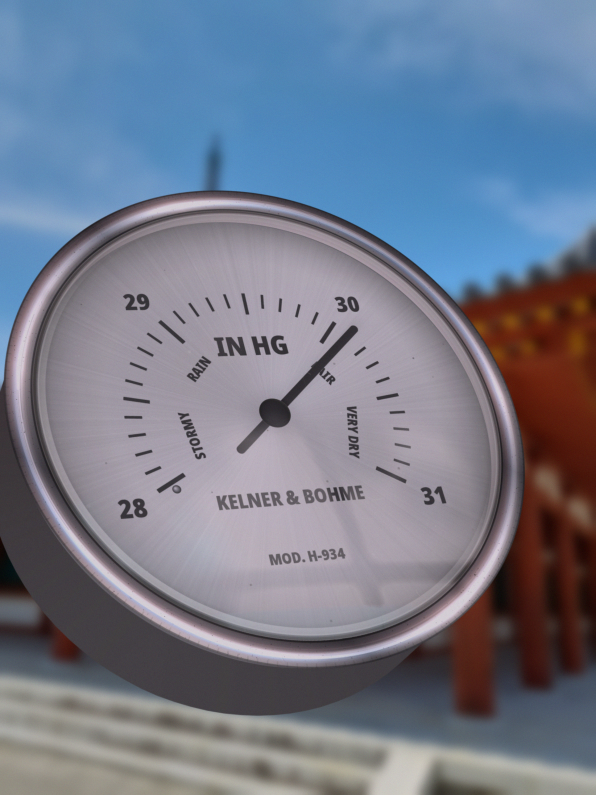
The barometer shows 30.1 inHg
